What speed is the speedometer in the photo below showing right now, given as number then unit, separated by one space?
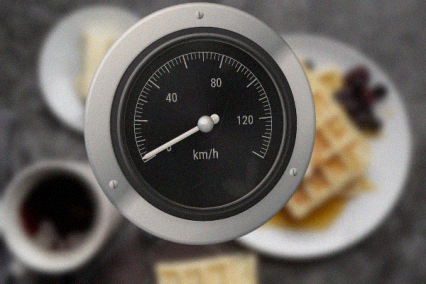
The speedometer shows 2 km/h
